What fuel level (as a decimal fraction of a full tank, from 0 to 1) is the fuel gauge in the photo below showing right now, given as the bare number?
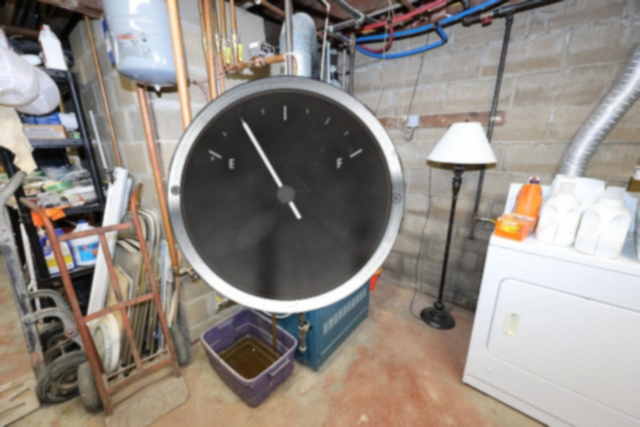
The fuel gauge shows 0.25
